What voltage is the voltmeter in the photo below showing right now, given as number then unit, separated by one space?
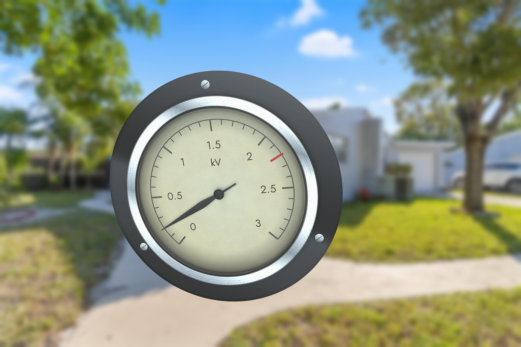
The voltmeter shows 0.2 kV
